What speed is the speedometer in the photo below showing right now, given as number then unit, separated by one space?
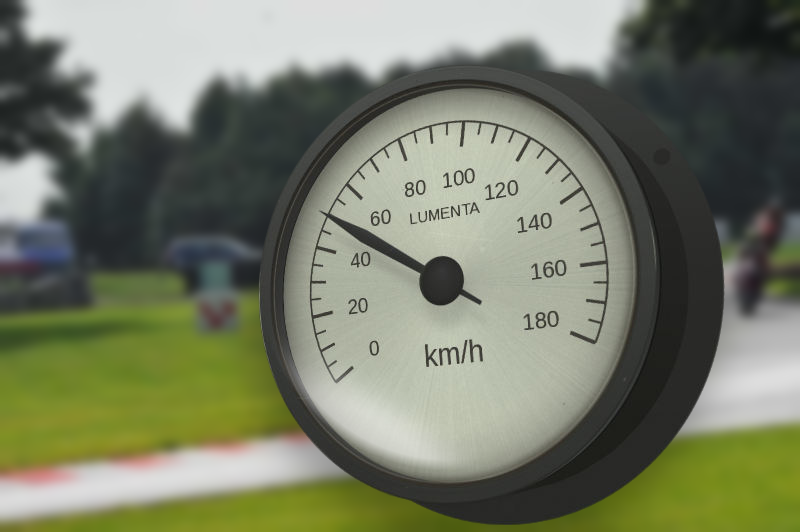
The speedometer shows 50 km/h
